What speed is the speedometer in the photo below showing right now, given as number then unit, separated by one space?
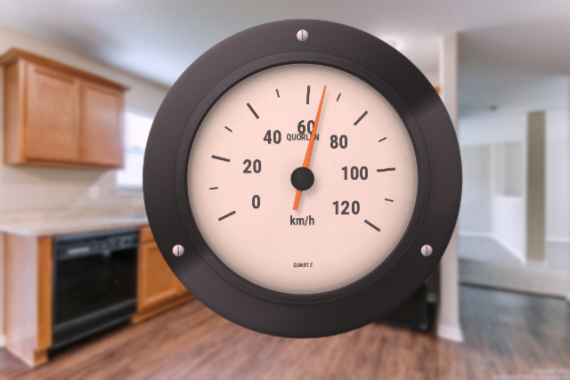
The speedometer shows 65 km/h
